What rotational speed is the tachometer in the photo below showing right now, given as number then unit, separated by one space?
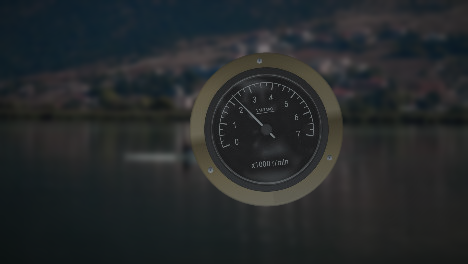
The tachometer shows 2250 rpm
